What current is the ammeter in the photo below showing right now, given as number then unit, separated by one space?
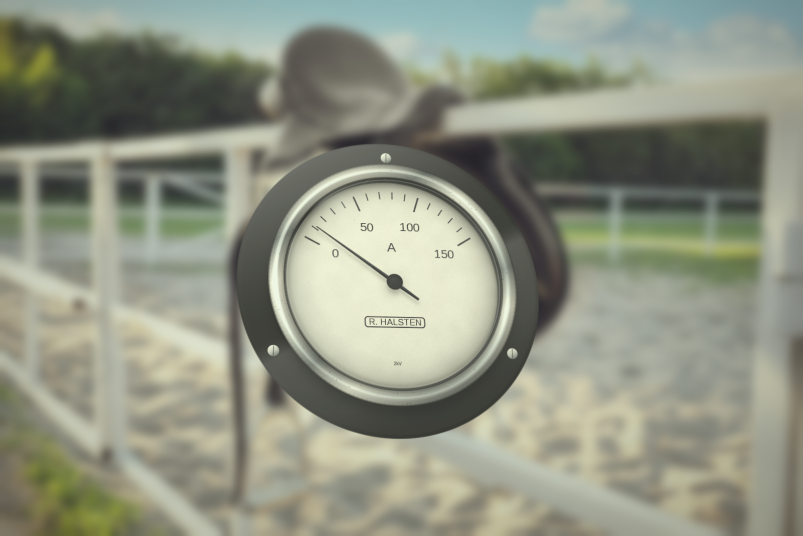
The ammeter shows 10 A
